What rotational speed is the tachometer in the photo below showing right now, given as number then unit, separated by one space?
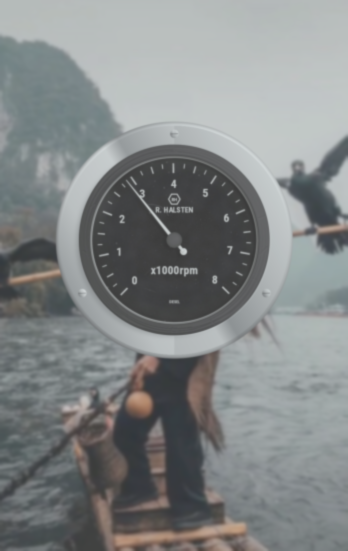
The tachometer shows 2875 rpm
